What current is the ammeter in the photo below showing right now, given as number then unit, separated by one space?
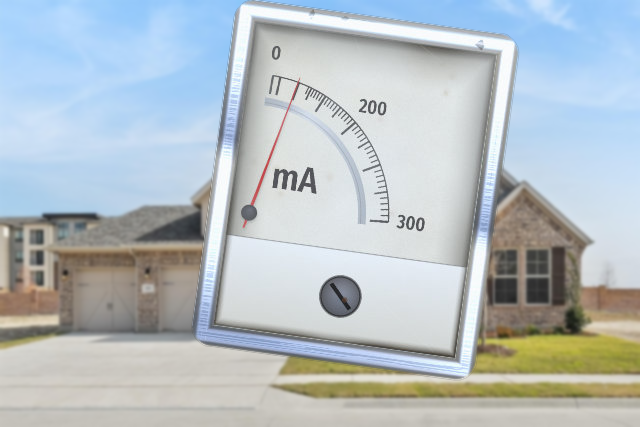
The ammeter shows 100 mA
